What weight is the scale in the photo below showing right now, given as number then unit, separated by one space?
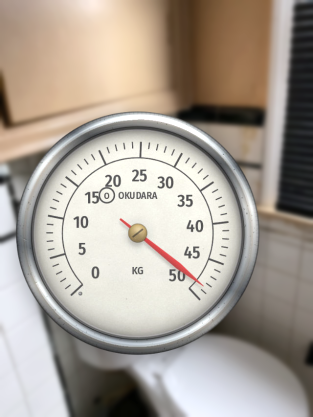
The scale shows 48.5 kg
